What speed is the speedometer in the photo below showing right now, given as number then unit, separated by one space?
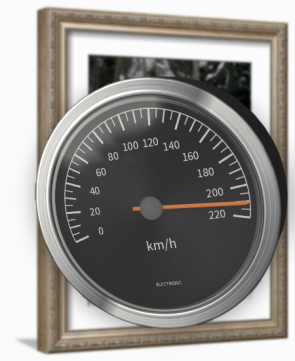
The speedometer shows 210 km/h
